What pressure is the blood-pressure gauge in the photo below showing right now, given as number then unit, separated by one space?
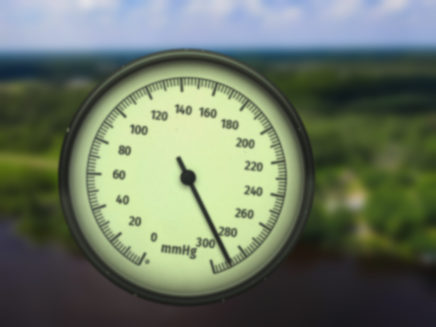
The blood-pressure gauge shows 290 mmHg
